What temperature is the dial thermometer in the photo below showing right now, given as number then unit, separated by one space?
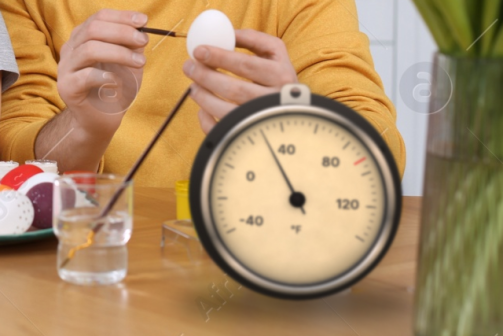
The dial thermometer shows 28 °F
